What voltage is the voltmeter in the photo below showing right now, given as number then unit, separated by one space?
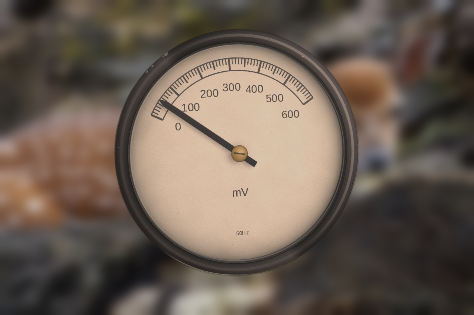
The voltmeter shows 50 mV
